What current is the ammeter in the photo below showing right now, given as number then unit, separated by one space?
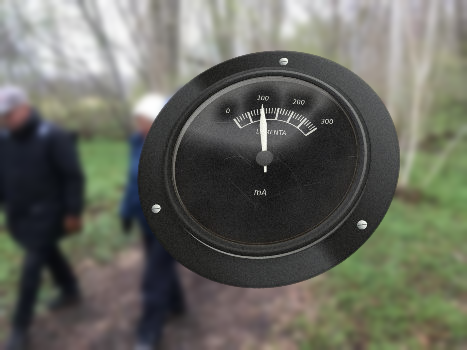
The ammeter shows 100 mA
